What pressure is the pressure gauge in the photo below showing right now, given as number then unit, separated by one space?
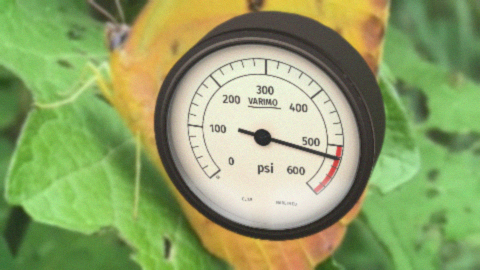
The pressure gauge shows 520 psi
